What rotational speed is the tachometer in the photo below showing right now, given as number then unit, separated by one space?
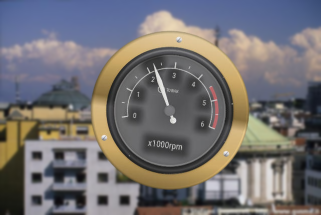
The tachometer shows 2250 rpm
